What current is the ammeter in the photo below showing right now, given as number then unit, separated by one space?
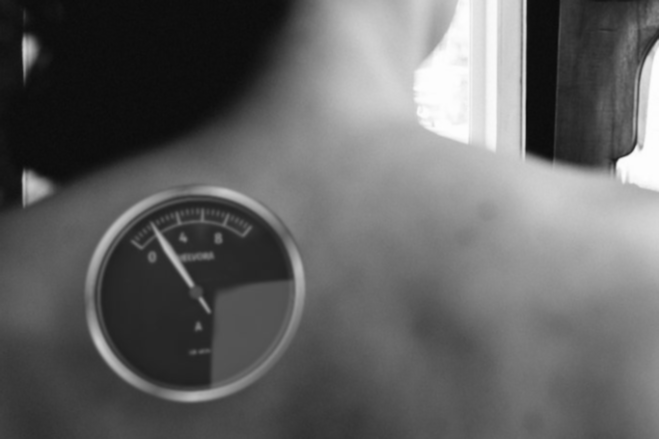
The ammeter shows 2 A
